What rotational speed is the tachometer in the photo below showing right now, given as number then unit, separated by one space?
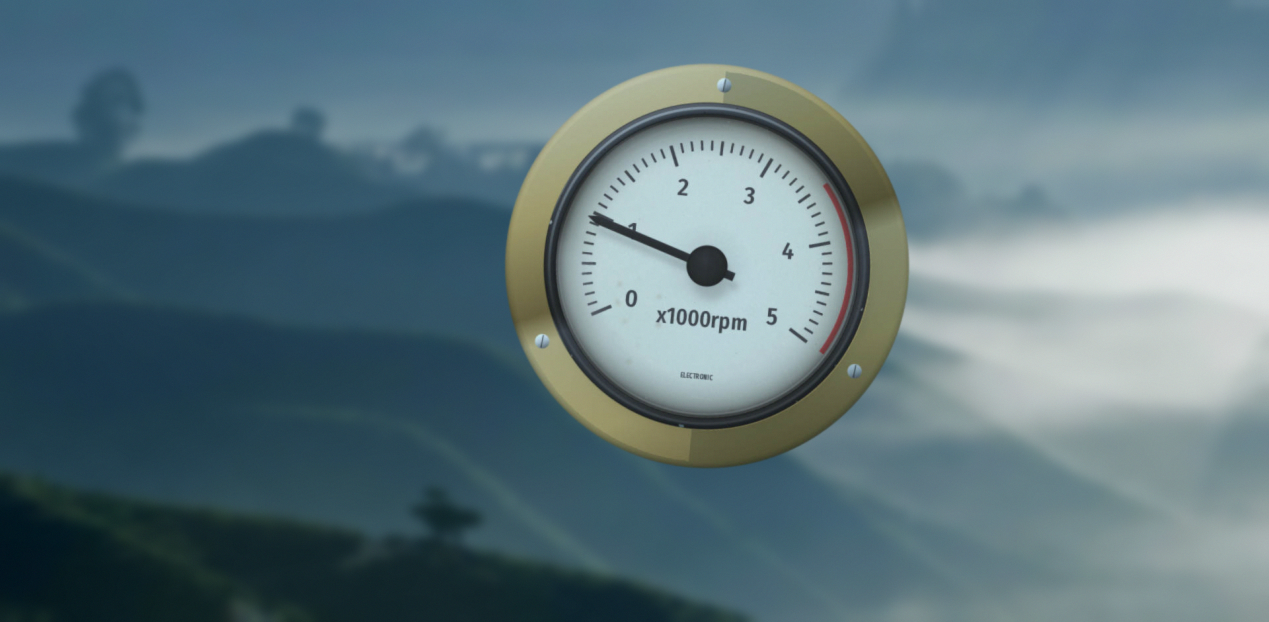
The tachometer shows 950 rpm
